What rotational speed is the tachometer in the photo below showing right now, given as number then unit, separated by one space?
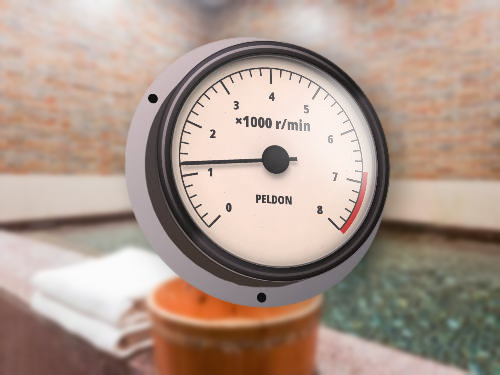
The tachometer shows 1200 rpm
